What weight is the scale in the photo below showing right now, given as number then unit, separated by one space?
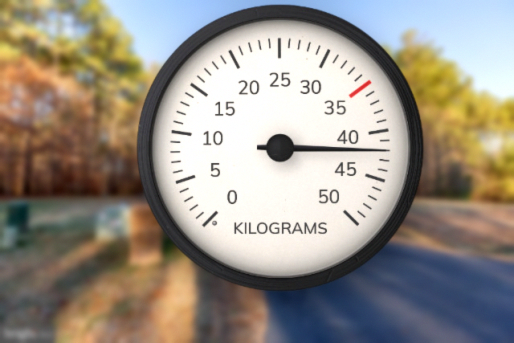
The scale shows 42 kg
